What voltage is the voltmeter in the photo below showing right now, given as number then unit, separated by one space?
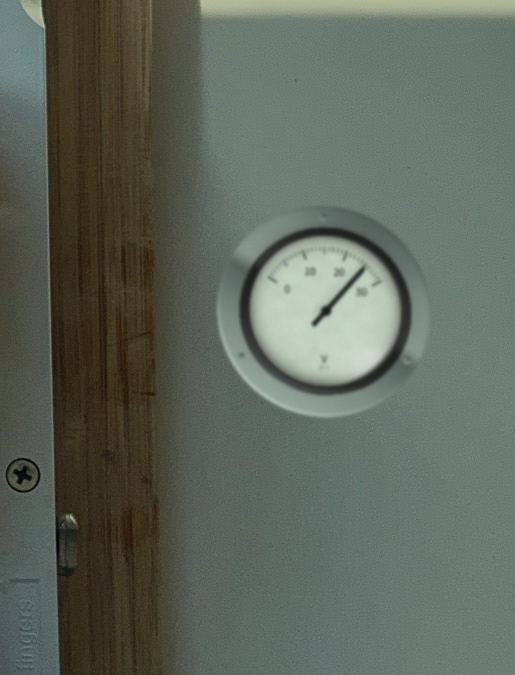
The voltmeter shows 25 V
